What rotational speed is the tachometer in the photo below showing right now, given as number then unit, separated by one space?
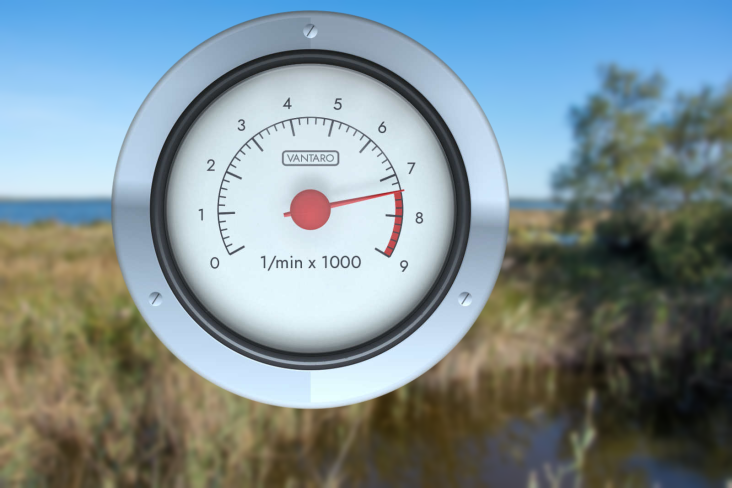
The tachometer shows 7400 rpm
